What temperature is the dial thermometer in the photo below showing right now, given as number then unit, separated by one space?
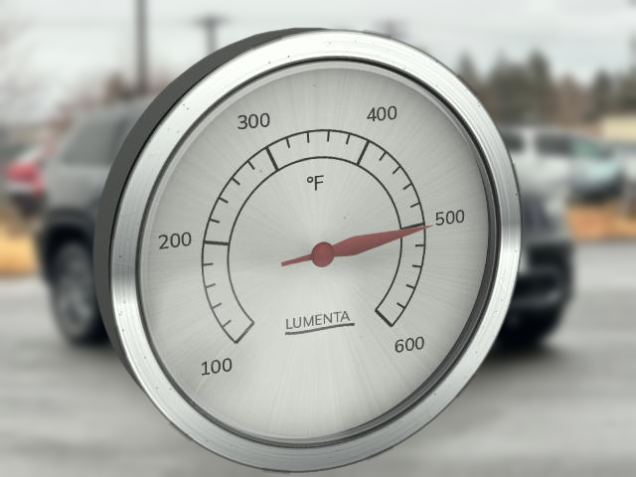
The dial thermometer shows 500 °F
